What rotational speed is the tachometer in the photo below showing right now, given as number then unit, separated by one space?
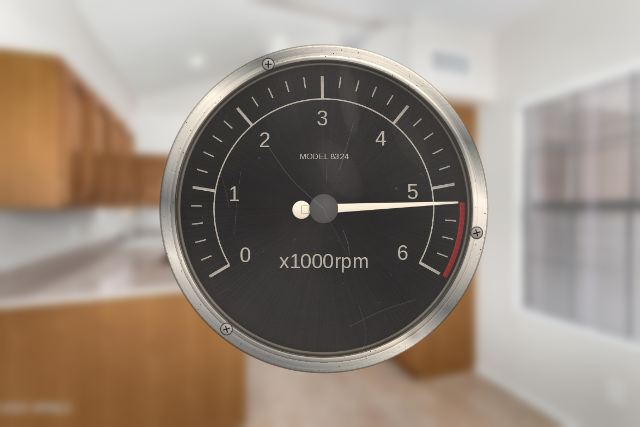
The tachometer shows 5200 rpm
